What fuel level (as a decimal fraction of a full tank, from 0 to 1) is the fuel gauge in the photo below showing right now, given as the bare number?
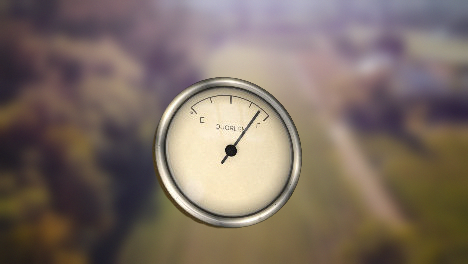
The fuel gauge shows 0.875
